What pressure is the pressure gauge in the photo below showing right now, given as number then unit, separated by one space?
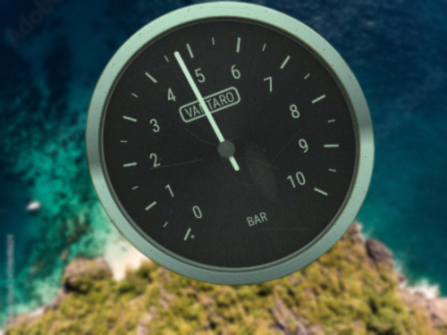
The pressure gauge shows 4.75 bar
